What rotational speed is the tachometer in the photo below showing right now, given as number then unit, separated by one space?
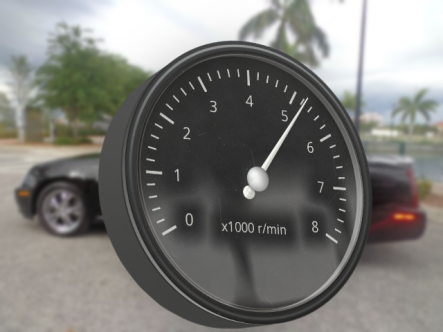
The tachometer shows 5200 rpm
